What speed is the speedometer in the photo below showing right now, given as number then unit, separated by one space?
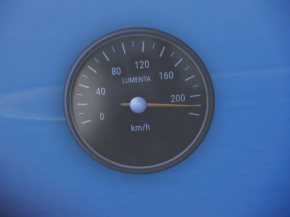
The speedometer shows 210 km/h
